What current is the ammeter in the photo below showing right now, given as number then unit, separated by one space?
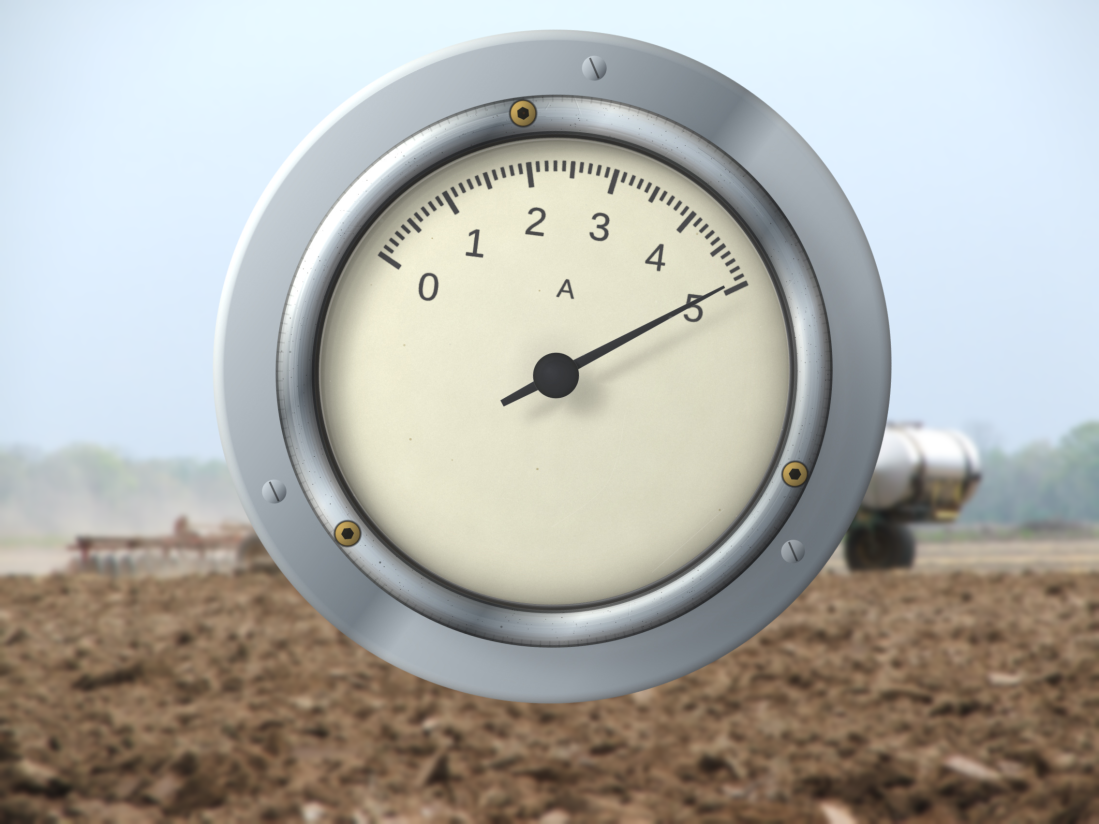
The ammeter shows 4.9 A
